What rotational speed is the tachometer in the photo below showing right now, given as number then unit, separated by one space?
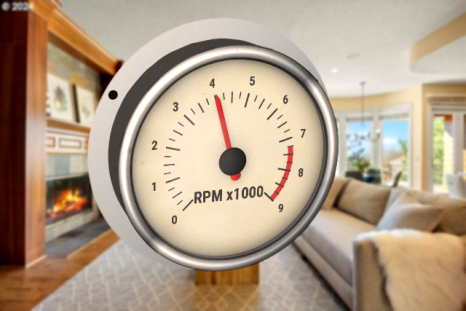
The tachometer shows 4000 rpm
